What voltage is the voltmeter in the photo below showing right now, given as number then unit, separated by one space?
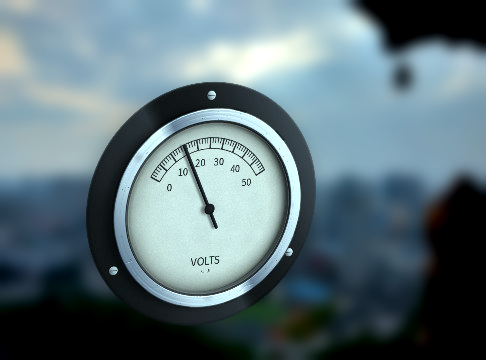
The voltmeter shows 15 V
